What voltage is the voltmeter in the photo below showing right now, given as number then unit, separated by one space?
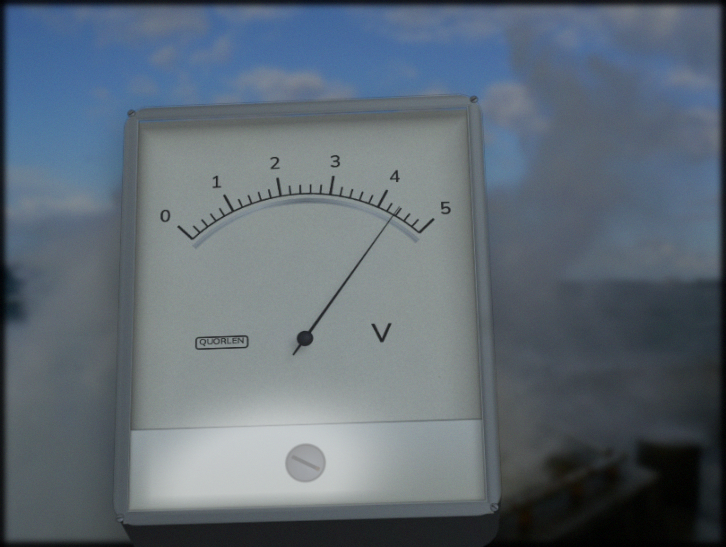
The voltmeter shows 4.4 V
